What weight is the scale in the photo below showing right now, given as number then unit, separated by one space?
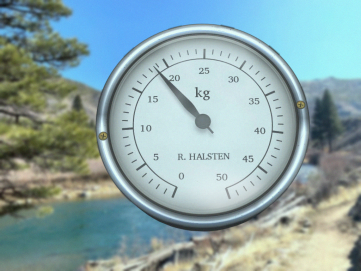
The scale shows 18.5 kg
